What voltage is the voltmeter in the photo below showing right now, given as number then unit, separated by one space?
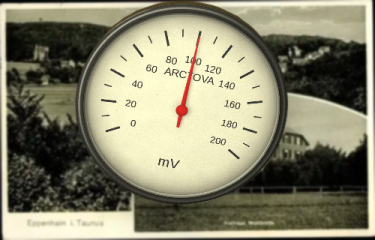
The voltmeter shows 100 mV
